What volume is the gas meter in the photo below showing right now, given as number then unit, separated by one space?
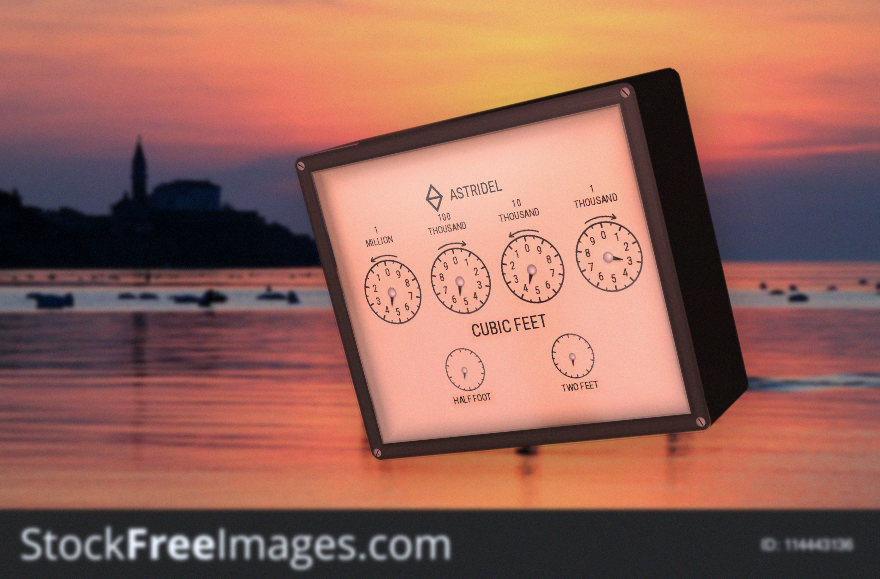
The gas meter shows 454300 ft³
